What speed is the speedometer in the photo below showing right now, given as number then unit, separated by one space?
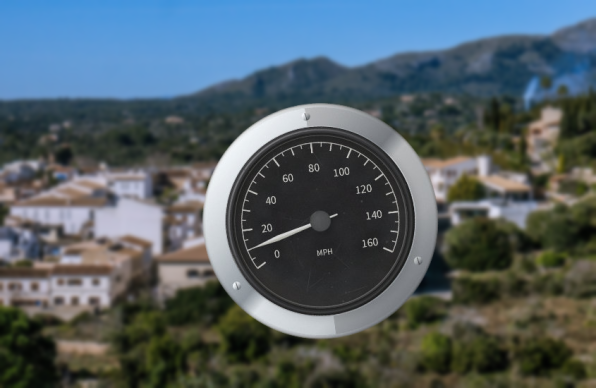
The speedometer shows 10 mph
